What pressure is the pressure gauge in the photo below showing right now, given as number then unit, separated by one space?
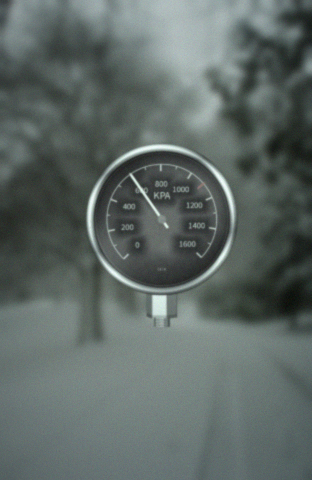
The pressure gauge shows 600 kPa
